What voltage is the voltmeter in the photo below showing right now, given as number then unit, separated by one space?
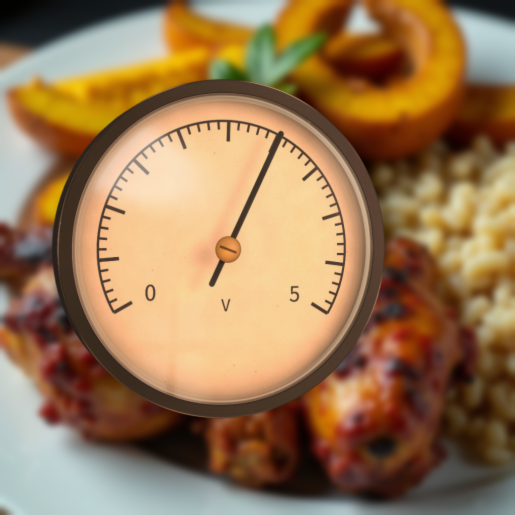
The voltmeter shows 3 V
